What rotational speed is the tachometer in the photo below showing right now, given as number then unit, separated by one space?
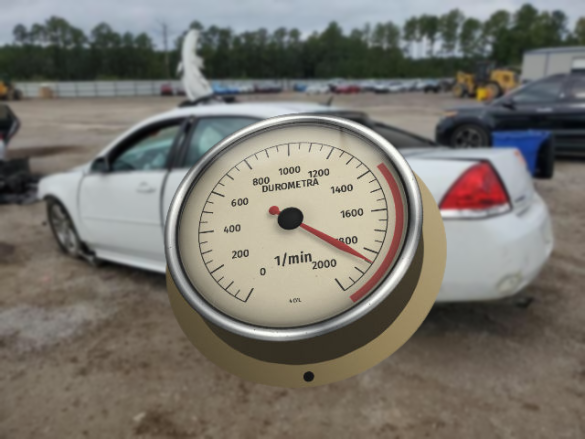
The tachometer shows 1850 rpm
